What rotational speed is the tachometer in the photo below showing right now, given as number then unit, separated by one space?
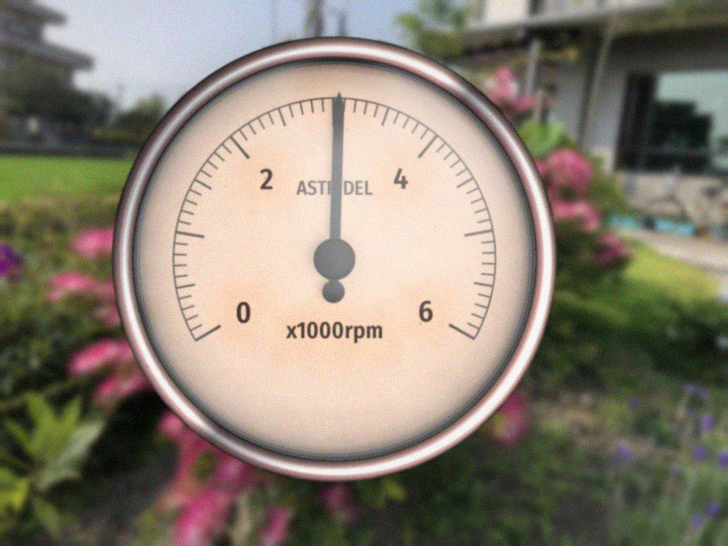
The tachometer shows 3050 rpm
